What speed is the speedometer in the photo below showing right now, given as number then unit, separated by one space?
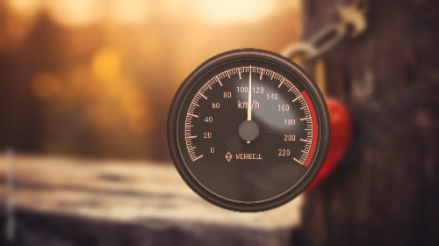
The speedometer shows 110 km/h
